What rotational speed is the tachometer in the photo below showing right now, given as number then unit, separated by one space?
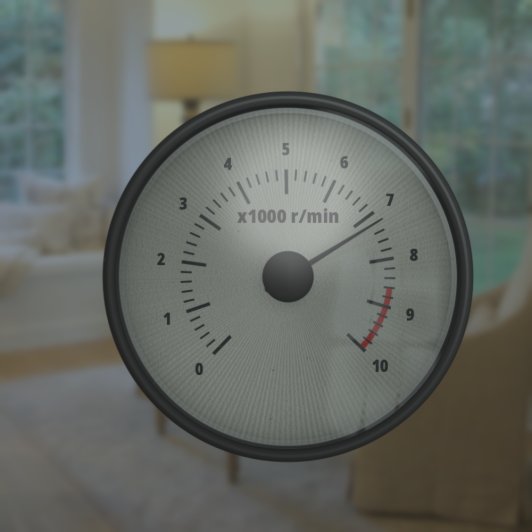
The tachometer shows 7200 rpm
